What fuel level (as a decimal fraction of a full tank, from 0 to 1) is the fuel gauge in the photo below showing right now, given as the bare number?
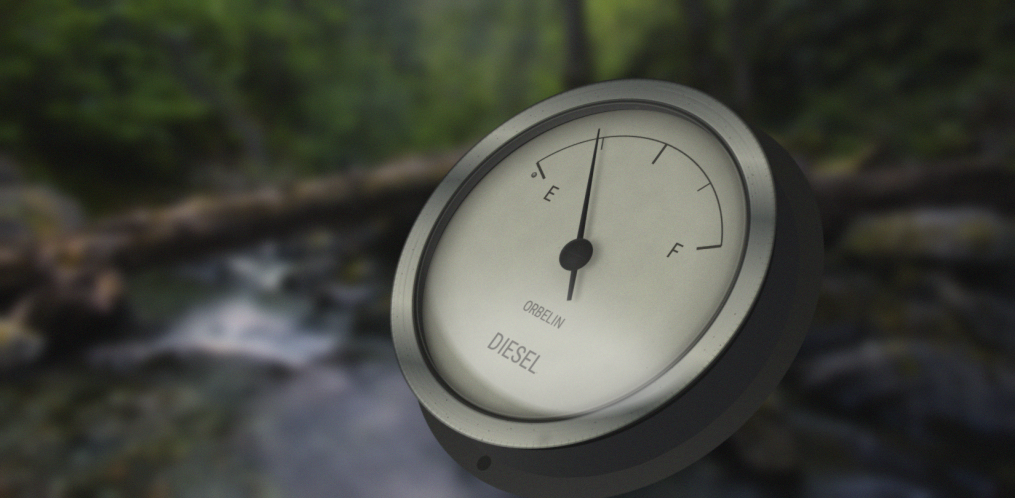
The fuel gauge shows 0.25
